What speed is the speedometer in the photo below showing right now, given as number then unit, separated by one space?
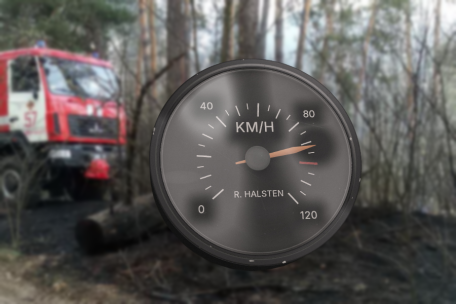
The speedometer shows 92.5 km/h
